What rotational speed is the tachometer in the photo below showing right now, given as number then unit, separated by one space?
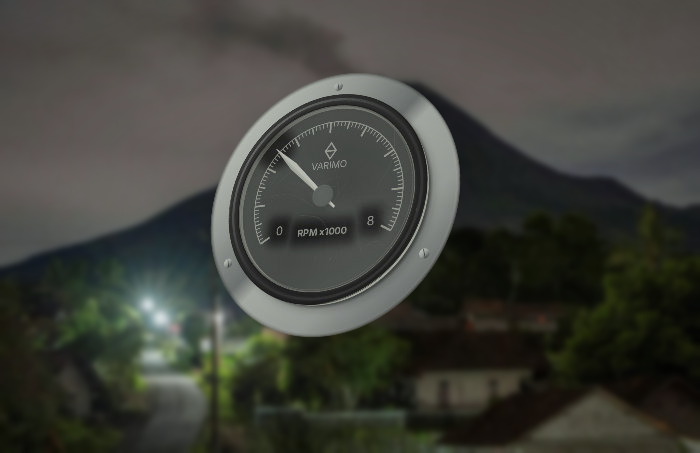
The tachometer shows 2500 rpm
